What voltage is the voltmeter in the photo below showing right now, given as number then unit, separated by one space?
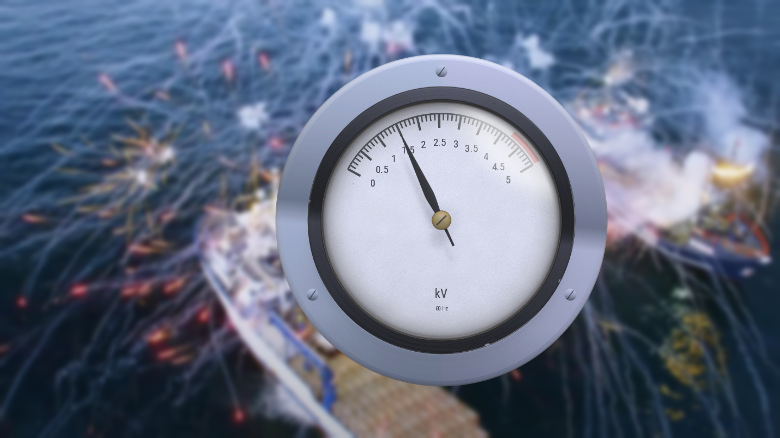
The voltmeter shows 1.5 kV
